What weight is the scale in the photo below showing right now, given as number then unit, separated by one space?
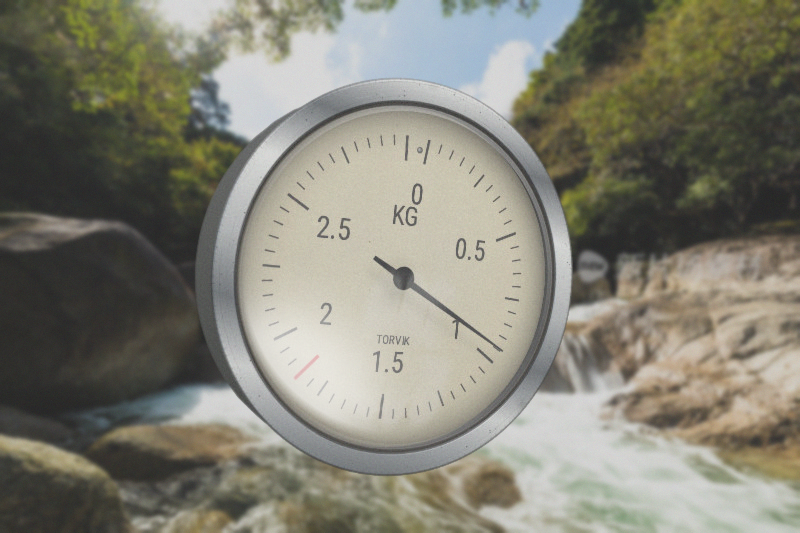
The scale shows 0.95 kg
